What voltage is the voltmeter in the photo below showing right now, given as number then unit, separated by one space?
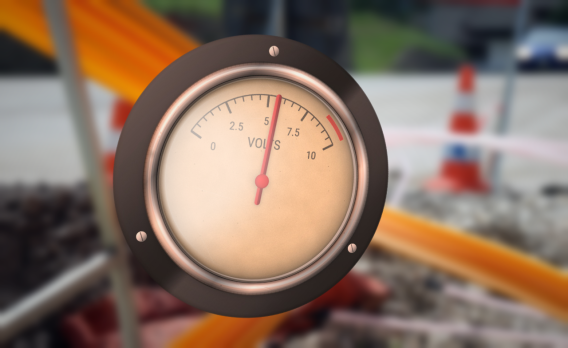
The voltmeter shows 5.5 V
